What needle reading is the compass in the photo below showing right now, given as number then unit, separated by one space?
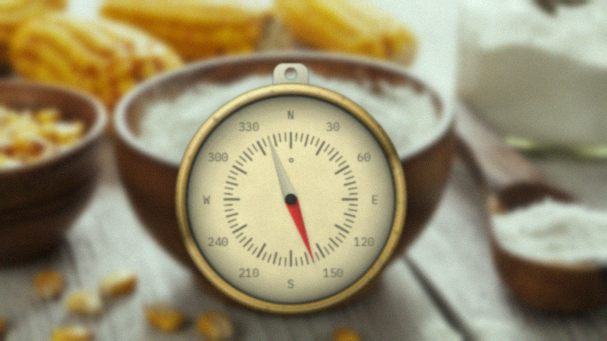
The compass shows 160 °
